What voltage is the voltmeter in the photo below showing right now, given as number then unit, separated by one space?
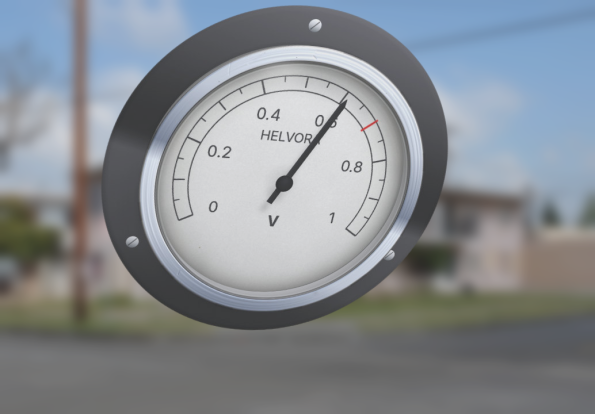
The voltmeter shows 0.6 V
